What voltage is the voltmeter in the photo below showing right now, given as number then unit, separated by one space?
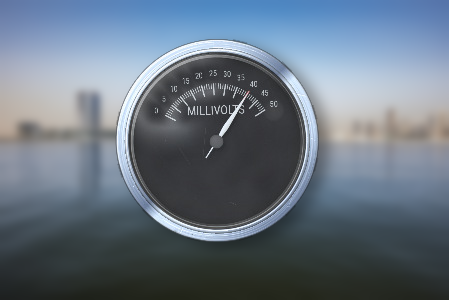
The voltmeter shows 40 mV
